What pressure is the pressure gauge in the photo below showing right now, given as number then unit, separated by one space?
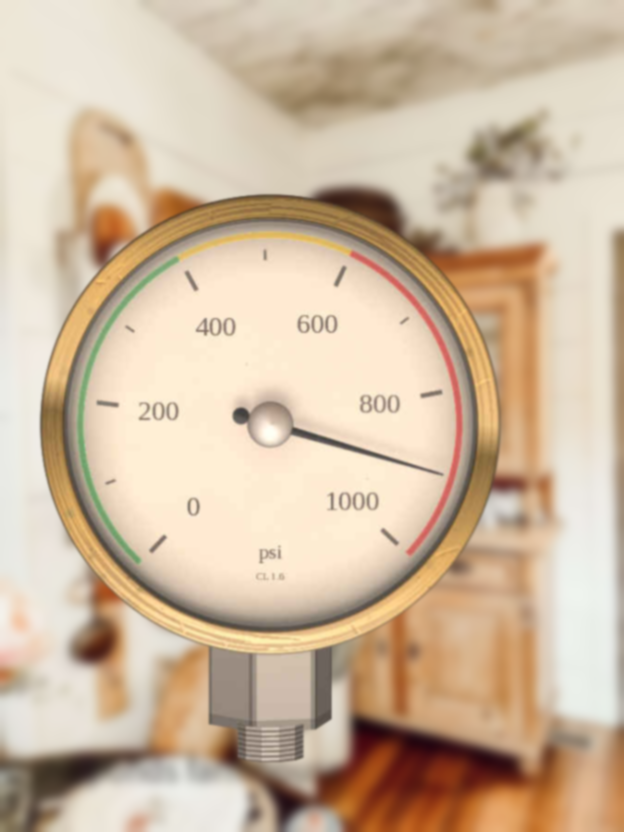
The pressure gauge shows 900 psi
